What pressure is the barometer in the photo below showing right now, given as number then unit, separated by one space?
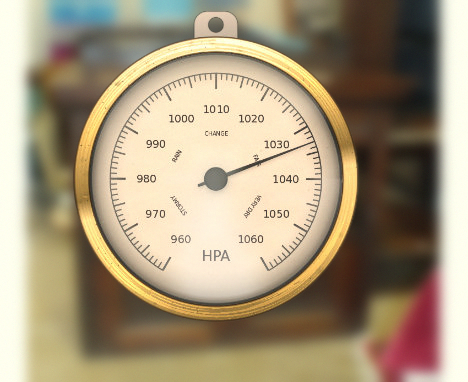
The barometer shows 1033 hPa
